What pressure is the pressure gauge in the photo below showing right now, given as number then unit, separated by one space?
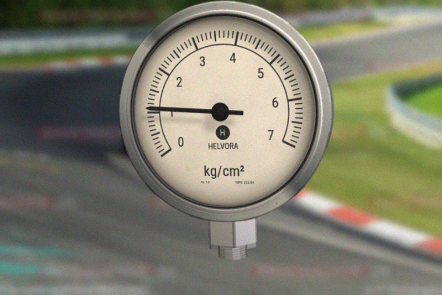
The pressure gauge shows 1.1 kg/cm²
